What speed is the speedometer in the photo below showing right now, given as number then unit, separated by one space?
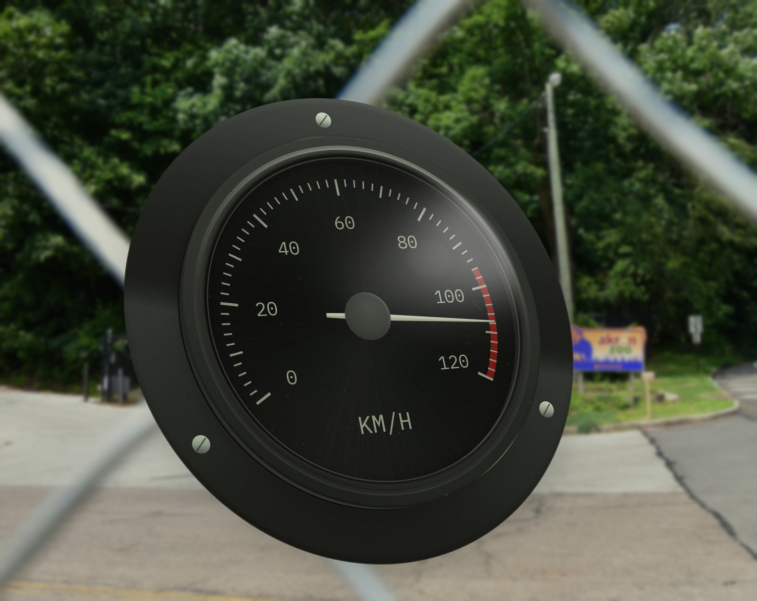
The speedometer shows 108 km/h
